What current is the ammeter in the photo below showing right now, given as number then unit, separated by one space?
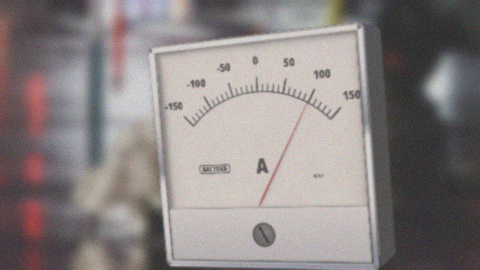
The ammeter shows 100 A
